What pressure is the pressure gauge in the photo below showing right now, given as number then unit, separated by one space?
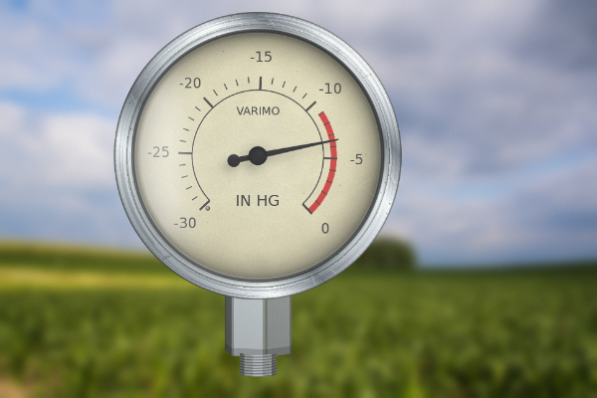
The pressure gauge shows -6.5 inHg
